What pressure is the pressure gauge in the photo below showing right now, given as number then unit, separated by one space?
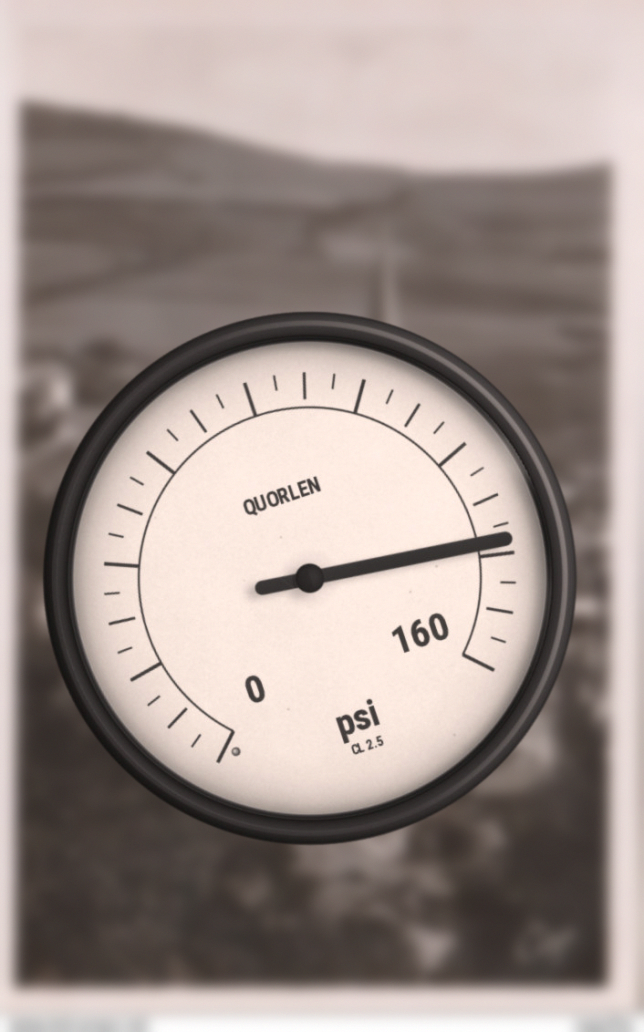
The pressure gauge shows 137.5 psi
